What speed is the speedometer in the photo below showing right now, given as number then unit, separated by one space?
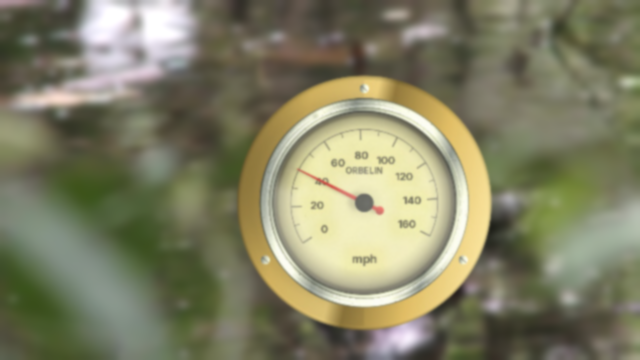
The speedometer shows 40 mph
